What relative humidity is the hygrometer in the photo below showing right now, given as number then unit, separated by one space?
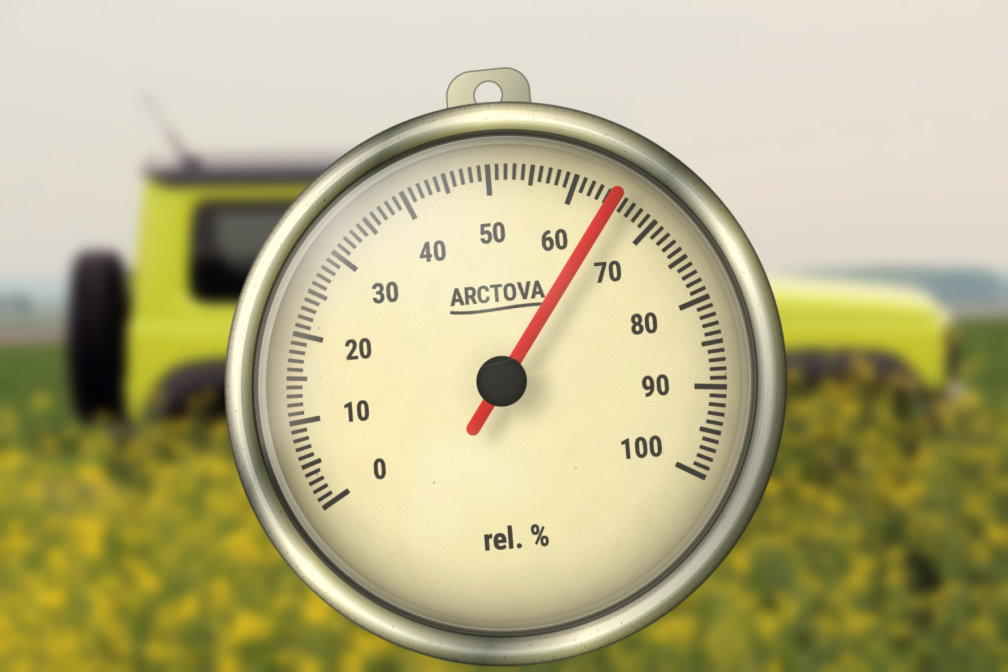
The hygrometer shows 65 %
